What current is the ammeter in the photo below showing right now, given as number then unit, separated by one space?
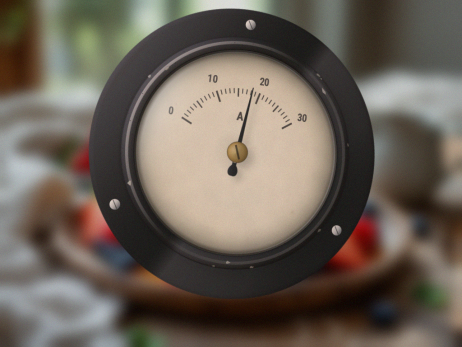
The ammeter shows 18 A
